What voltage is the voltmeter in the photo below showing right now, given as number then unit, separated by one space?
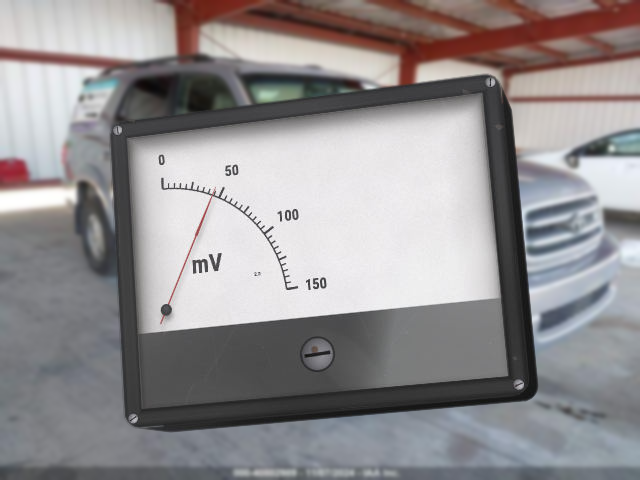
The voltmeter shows 45 mV
